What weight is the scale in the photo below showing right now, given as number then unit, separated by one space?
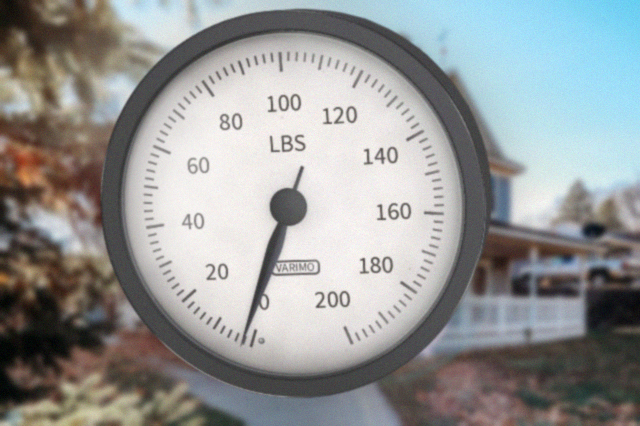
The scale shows 2 lb
